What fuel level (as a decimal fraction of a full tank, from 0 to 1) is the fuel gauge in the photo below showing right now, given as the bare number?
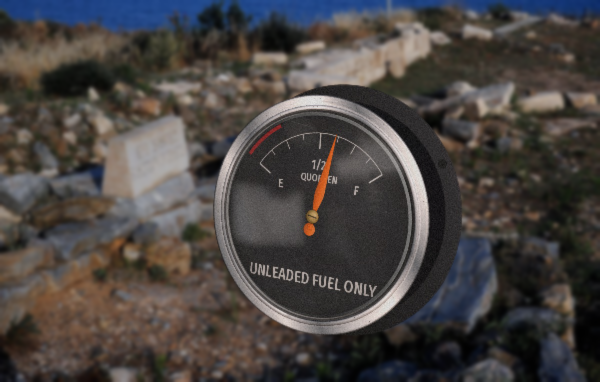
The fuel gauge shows 0.625
